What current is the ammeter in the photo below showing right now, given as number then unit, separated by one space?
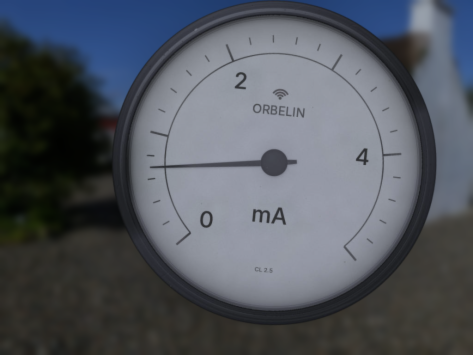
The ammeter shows 0.7 mA
